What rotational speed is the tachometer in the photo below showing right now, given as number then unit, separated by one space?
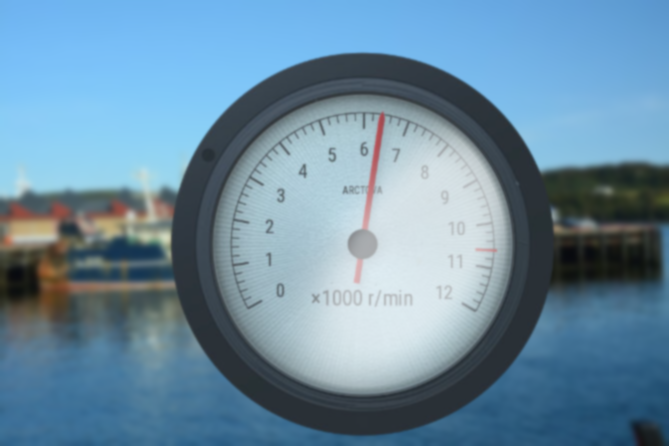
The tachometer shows 6400 rpm
